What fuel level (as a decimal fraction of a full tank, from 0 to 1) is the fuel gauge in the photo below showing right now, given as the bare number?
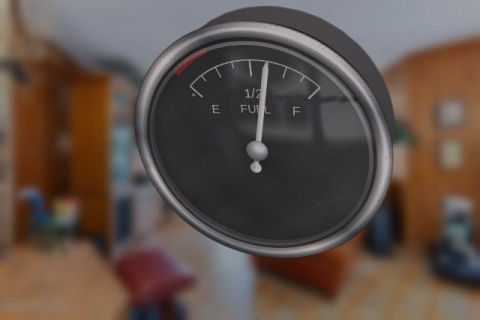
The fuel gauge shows 0.625
